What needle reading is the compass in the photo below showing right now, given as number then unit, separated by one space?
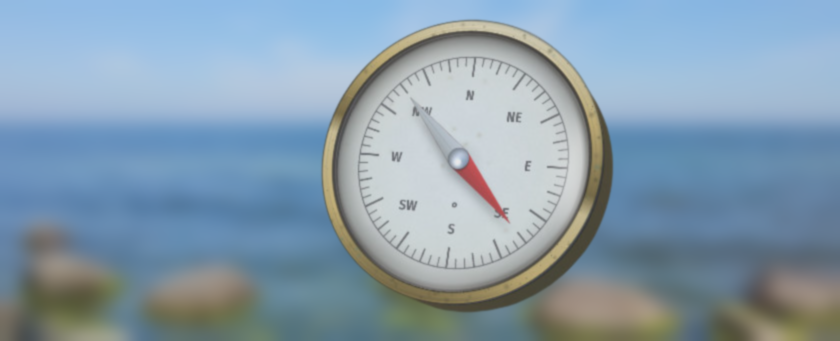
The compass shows 135 °
